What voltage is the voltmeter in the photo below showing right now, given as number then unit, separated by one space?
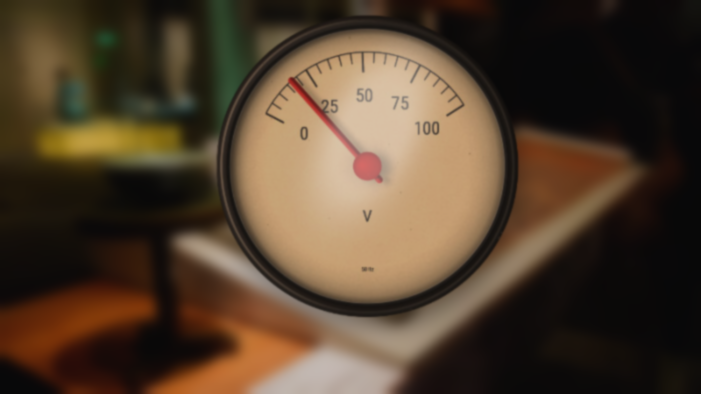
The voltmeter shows 17.5 V
